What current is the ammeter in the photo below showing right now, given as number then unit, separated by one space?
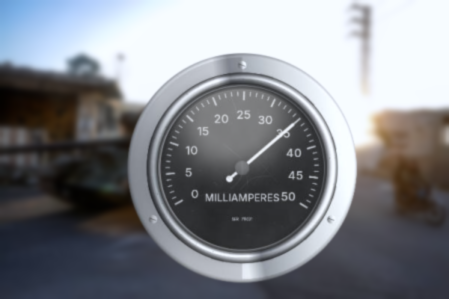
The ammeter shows 35 mA
